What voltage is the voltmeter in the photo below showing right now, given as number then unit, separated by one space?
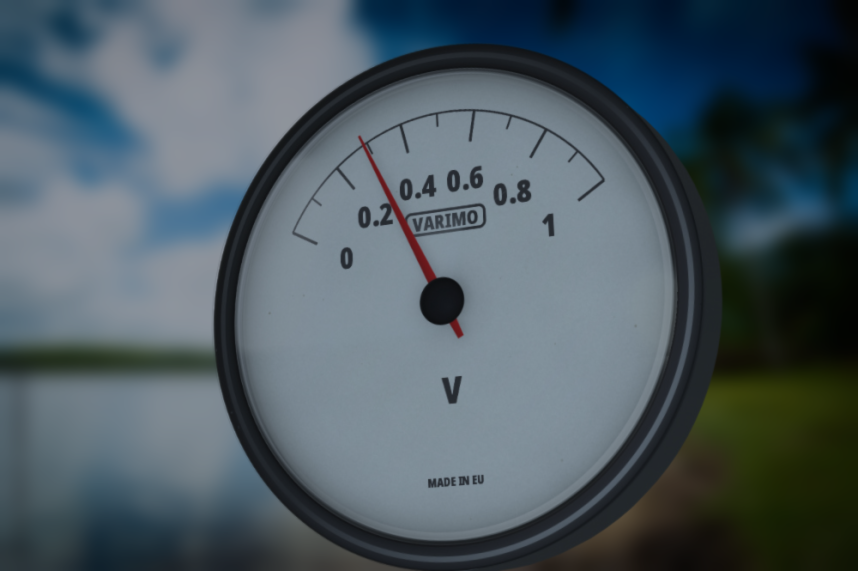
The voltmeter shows 0.3 V
